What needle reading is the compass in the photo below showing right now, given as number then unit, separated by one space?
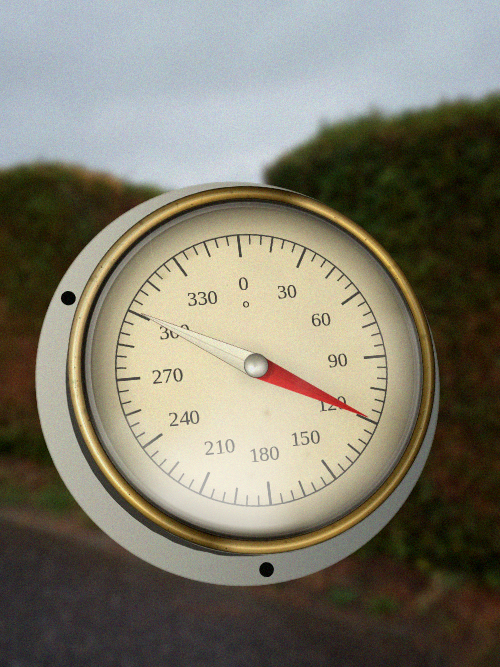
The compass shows 120 °
